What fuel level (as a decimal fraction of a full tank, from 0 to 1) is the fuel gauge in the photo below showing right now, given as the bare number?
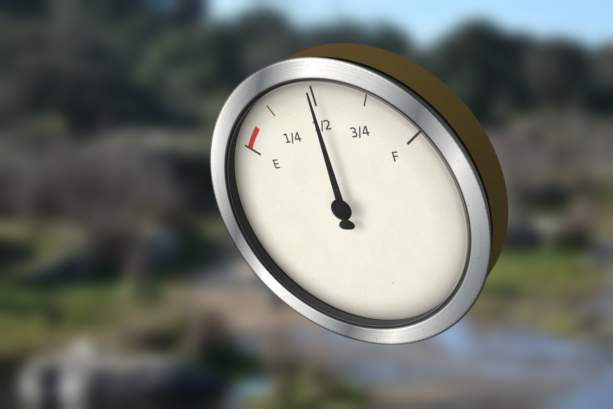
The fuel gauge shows 0.5
